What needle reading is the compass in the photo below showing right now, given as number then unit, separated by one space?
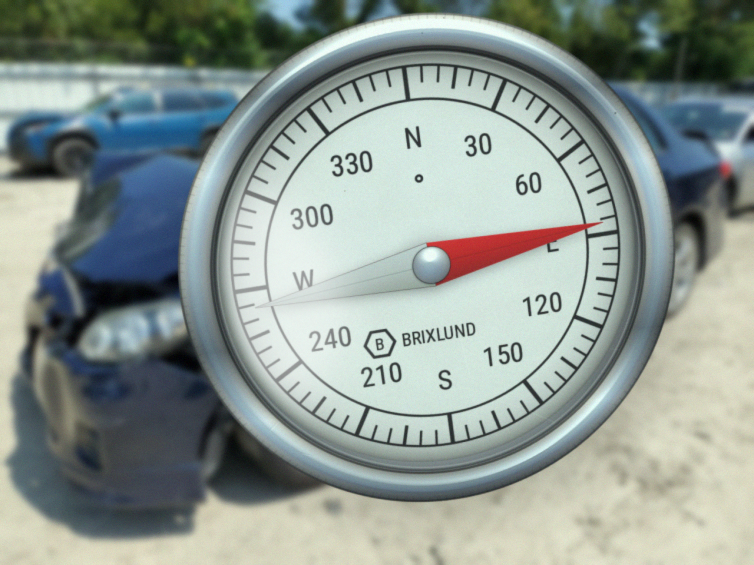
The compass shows 85 °
